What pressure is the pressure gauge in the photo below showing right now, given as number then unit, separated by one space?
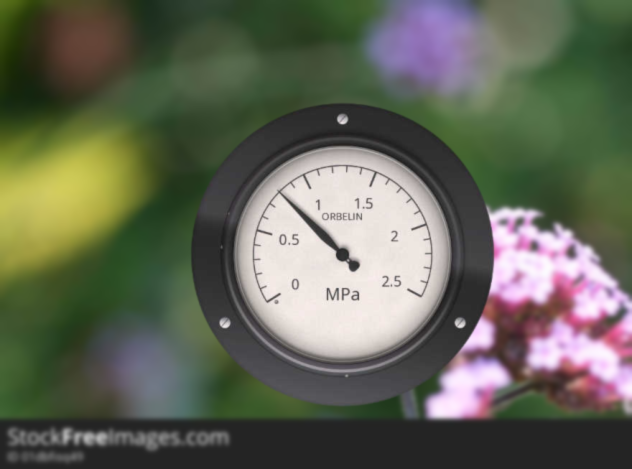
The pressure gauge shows 0.8 MPa
